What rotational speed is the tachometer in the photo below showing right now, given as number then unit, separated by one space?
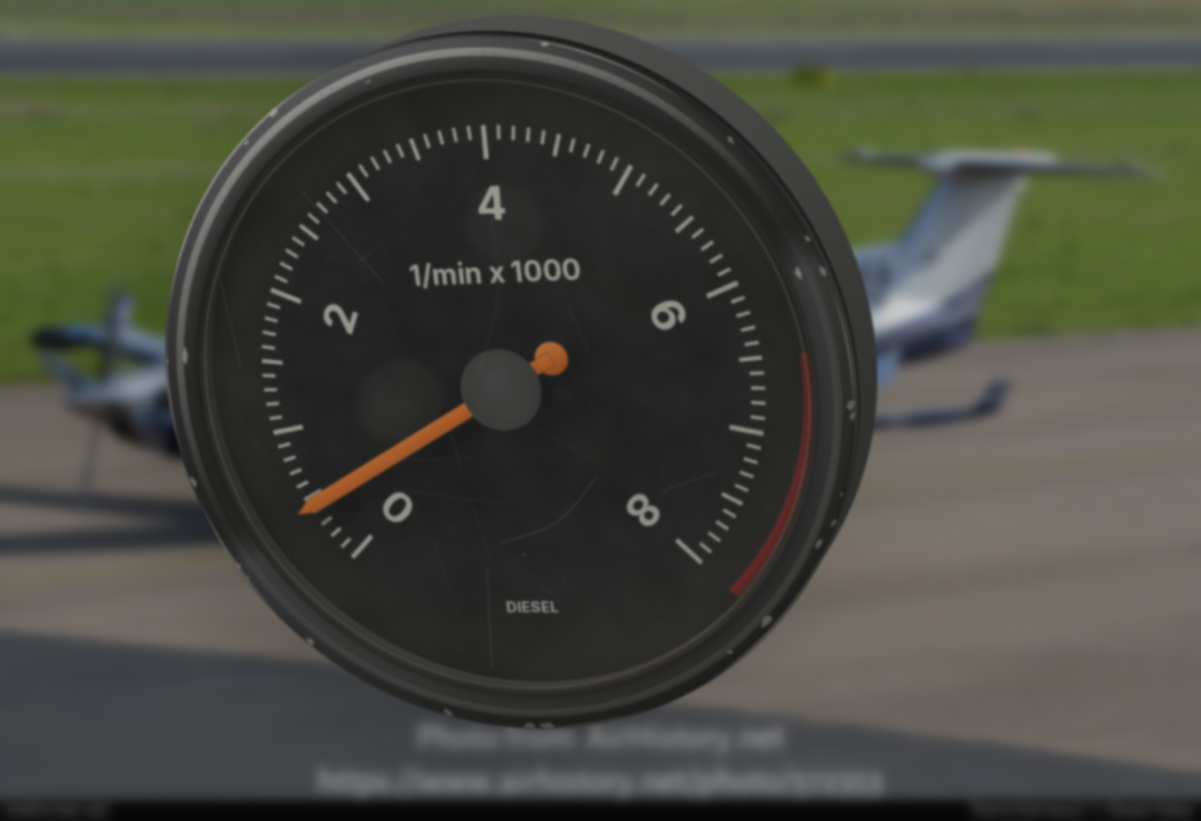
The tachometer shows 450 rpm
